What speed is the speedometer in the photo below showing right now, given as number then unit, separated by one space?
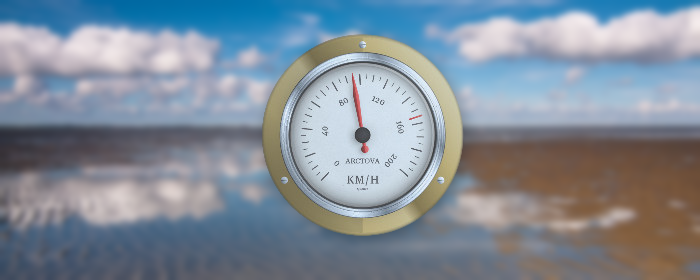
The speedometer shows 95 km/h
